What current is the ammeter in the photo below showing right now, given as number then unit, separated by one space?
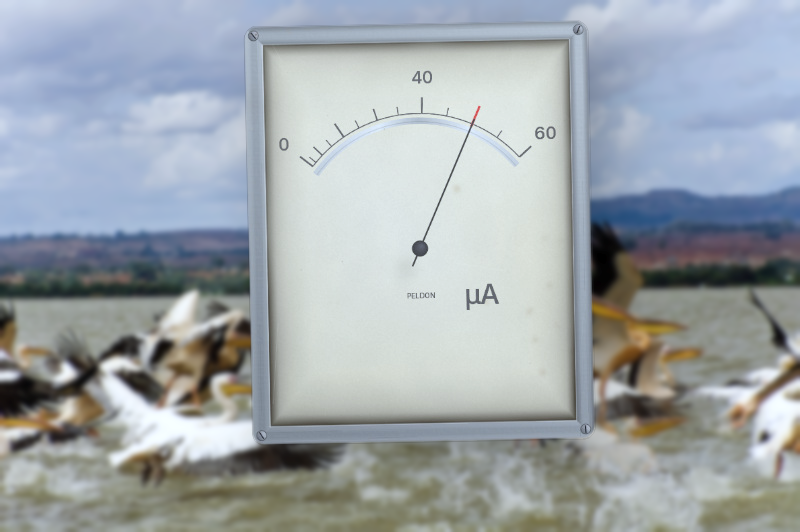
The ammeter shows 50 µA
